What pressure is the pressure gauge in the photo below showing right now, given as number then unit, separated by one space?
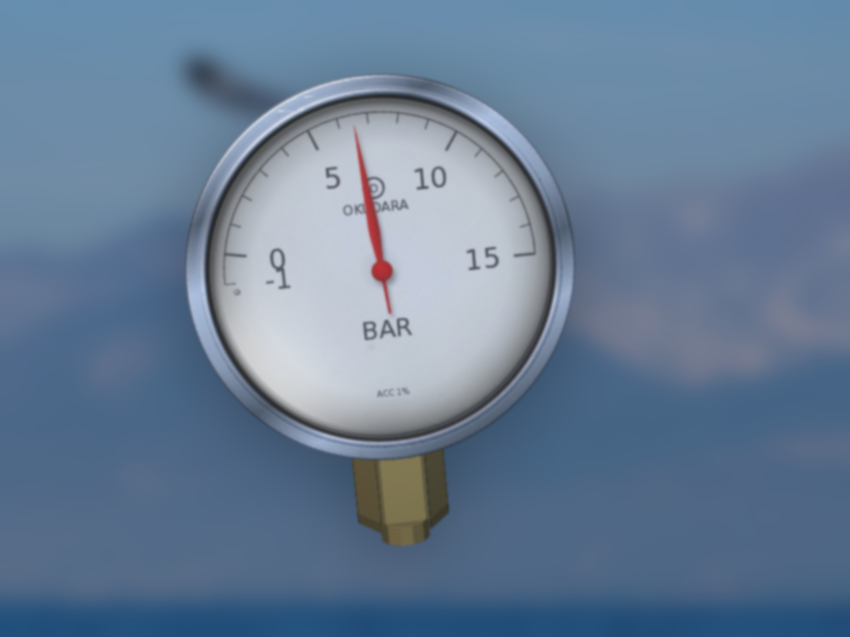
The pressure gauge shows 6.5 bar
